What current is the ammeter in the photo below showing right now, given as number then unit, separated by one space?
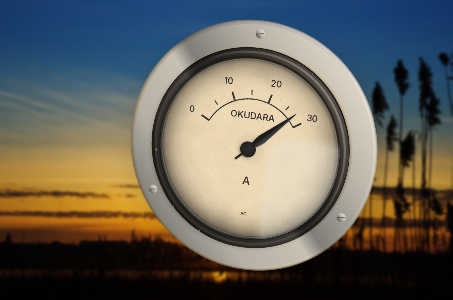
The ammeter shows 27.5 A
